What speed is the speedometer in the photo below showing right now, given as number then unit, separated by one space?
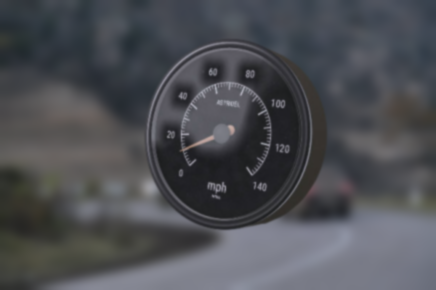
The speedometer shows 10 mph
